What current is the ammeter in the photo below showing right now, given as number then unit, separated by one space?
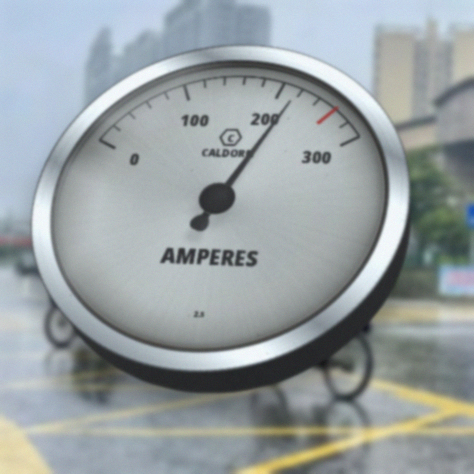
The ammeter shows 220 A
